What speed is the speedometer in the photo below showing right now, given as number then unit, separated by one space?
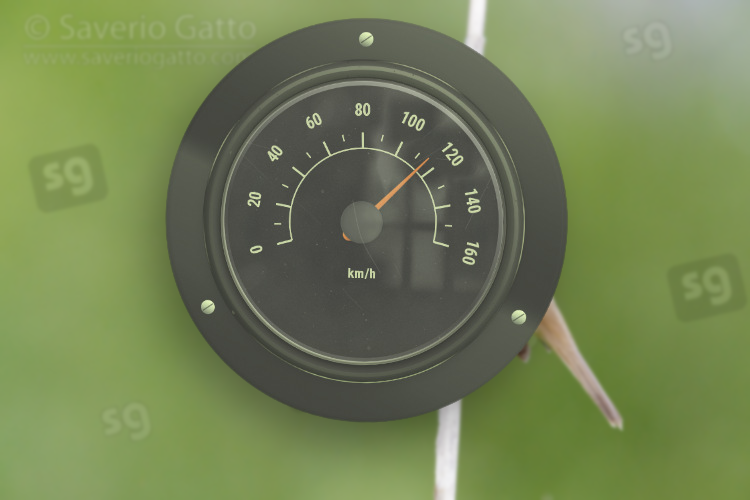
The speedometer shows 115 km/h
